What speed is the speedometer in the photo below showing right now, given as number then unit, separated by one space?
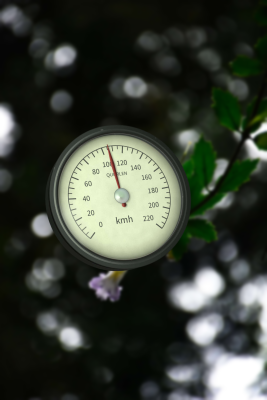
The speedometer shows 105 km/h
